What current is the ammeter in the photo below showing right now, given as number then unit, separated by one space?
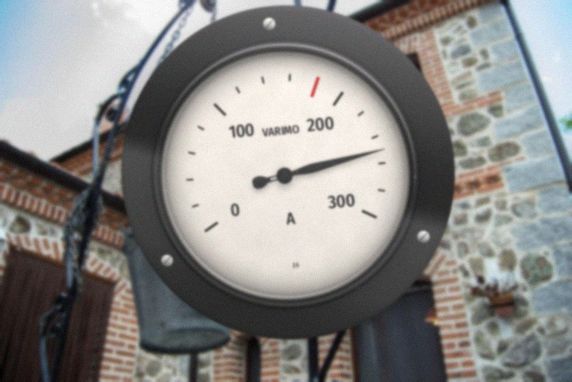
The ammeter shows 250 A
